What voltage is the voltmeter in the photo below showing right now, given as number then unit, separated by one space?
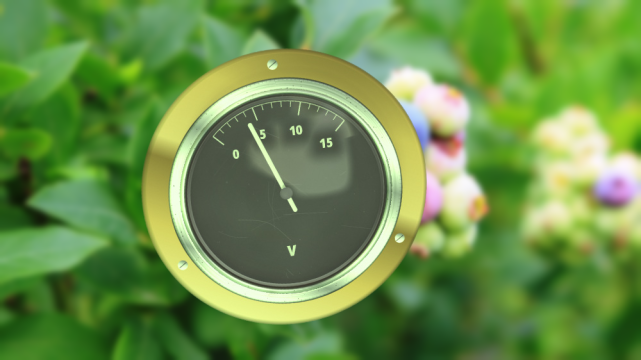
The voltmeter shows 4 V
